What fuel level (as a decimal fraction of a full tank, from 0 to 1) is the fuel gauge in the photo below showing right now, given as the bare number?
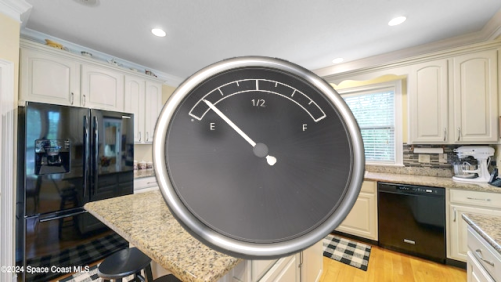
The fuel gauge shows 0.125
